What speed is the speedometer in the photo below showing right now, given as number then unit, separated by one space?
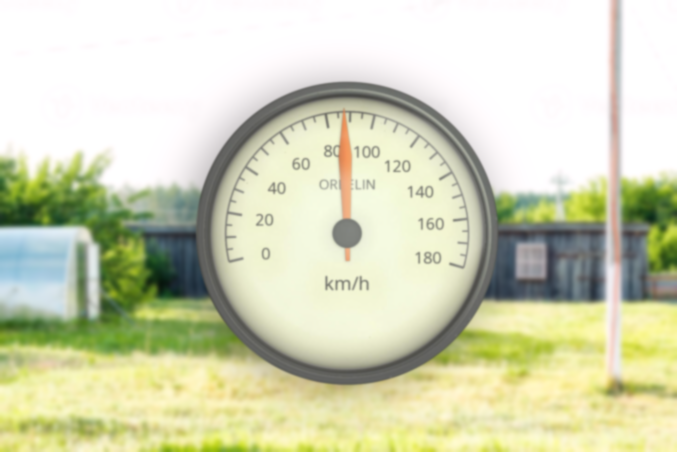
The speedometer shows 87.5 km/h
